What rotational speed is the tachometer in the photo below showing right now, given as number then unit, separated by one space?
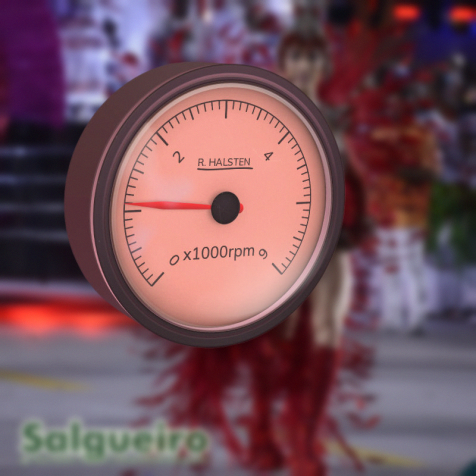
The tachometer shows 1100 rpm
